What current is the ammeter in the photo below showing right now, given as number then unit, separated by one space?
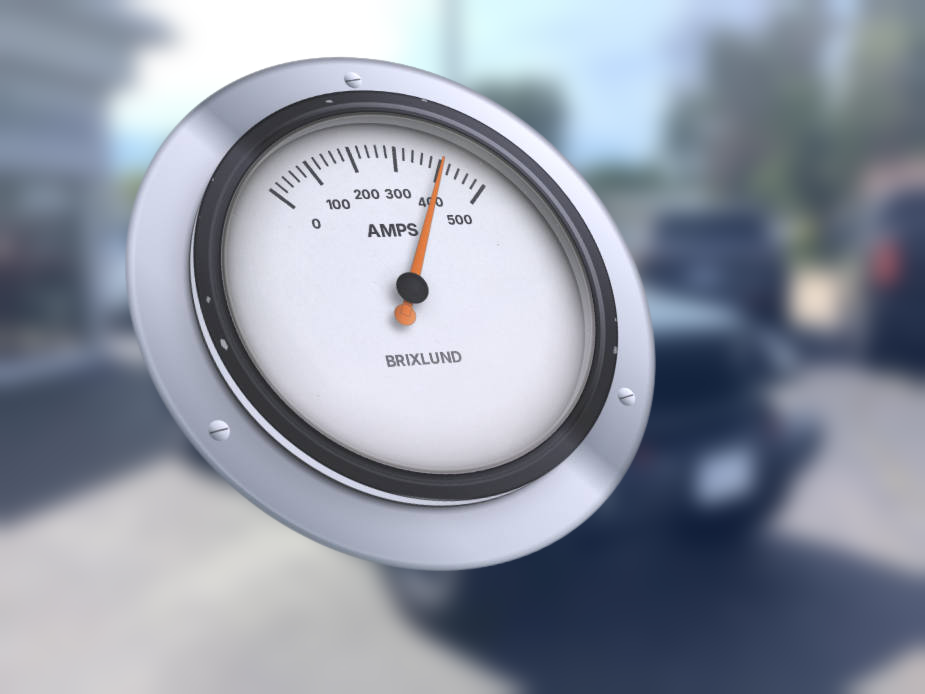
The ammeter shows 400 A
